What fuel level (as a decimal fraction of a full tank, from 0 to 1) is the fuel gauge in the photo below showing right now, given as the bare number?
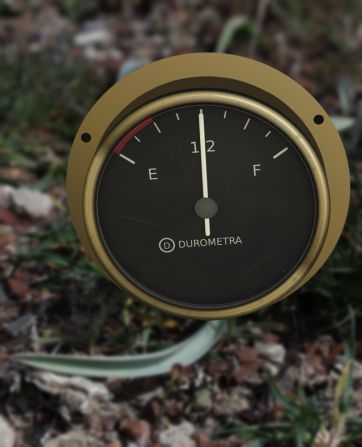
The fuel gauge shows 0.5
